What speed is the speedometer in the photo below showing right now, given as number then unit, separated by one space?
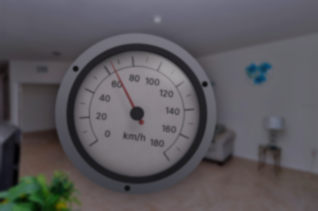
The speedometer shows 65 km/h
